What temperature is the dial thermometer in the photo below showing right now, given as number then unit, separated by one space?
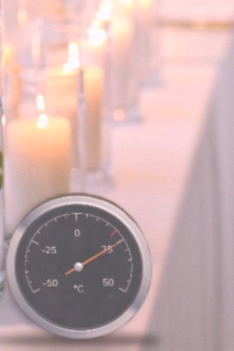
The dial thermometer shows 25 °C
